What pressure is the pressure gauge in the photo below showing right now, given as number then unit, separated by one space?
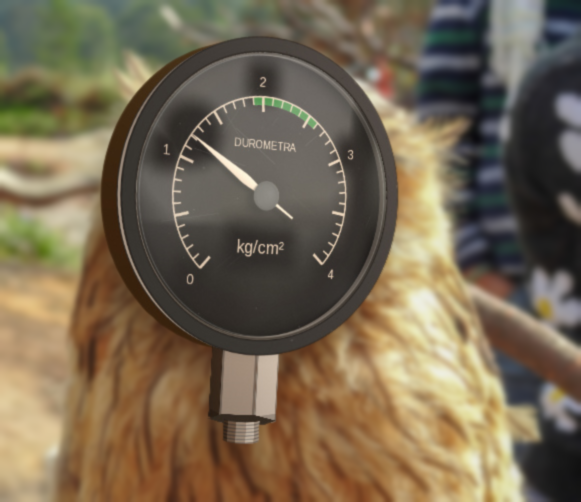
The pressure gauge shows 1.2 kg/cm²
